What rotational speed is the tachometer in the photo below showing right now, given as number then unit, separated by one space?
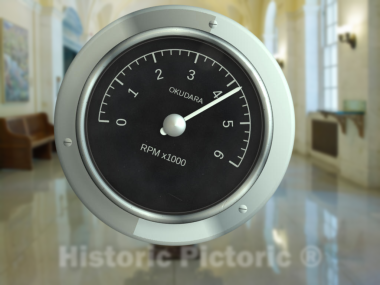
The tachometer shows 4200 rpm
